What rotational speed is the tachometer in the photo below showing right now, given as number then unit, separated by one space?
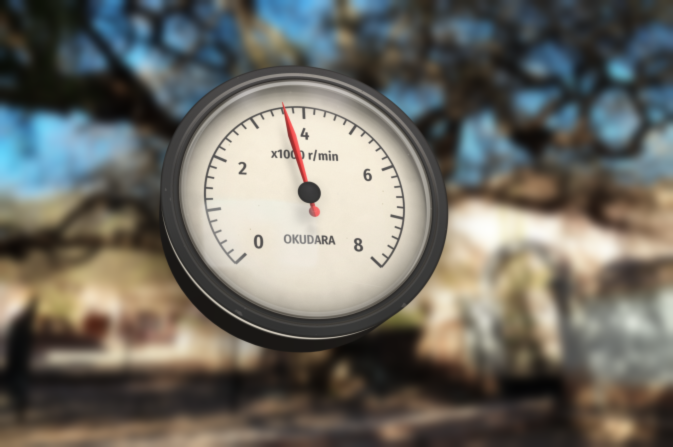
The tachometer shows 3600 rpm
